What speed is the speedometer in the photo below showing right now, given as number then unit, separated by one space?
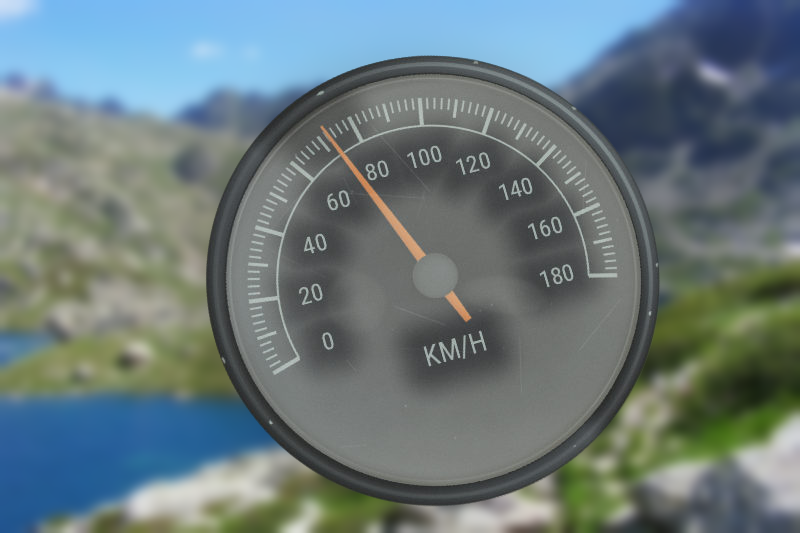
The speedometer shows 72 km/h
